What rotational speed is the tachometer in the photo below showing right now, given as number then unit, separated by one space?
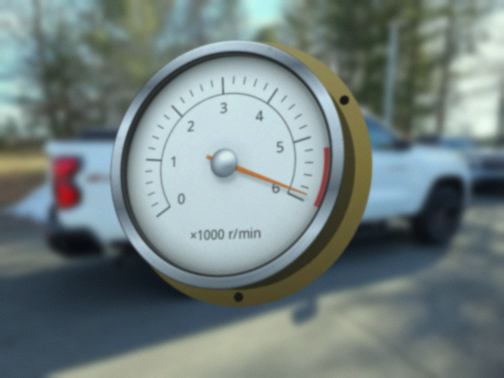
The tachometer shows 5900 rpm
